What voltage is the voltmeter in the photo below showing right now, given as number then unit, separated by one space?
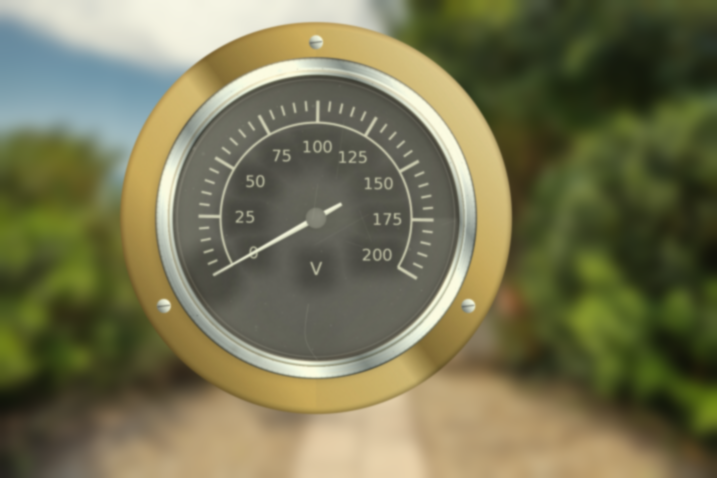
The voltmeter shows 0 V
